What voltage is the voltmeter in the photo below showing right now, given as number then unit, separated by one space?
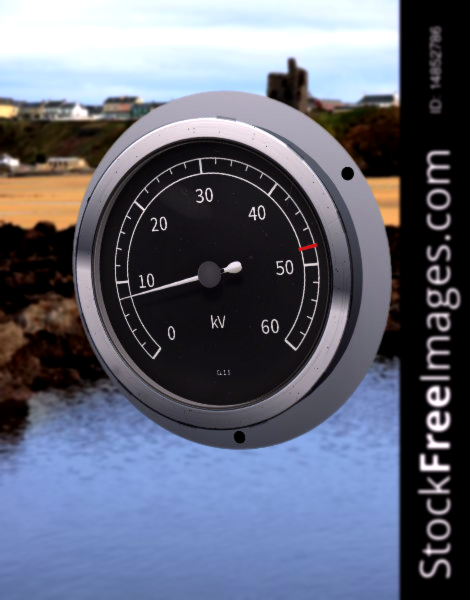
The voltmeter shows 8 kV
